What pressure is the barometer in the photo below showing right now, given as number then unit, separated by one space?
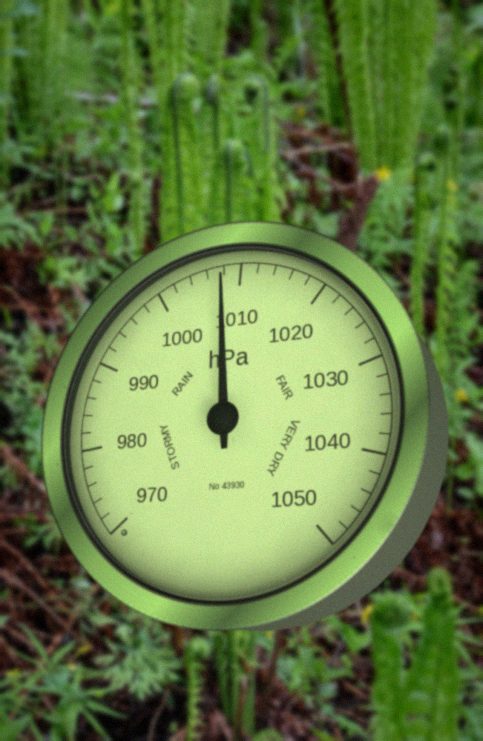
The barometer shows 1008 hPa
